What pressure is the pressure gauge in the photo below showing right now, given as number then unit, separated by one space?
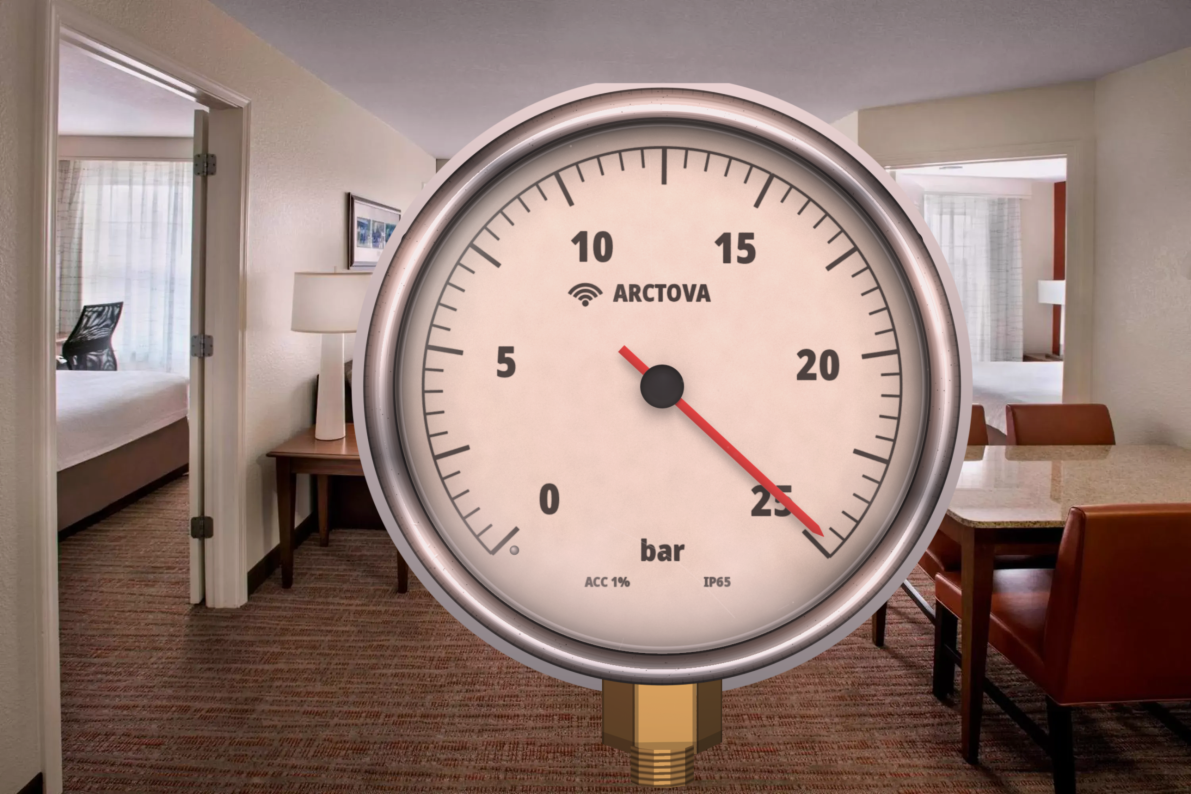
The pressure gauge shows 24.75 bar
